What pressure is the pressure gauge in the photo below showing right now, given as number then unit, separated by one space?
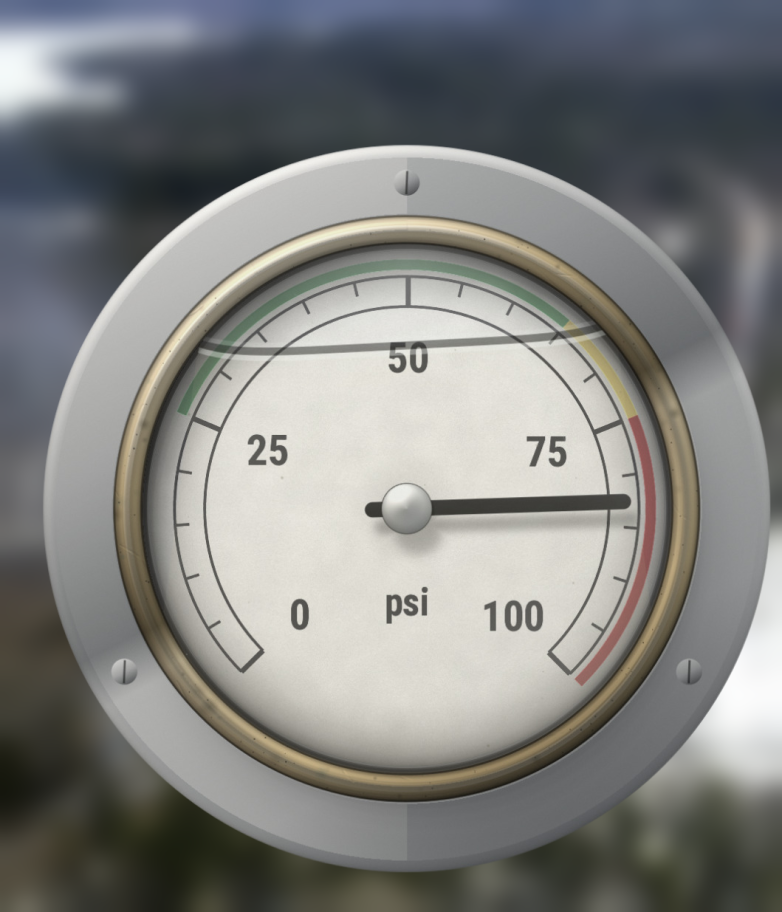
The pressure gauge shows 82.5 psi
